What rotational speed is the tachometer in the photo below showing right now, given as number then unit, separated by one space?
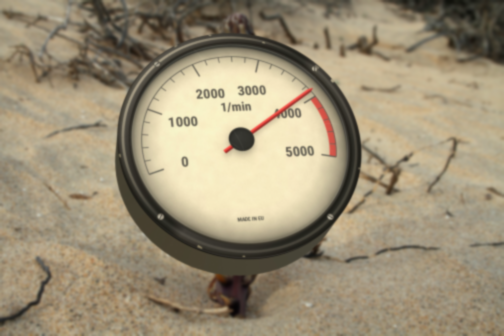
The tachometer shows 3900 rpm
